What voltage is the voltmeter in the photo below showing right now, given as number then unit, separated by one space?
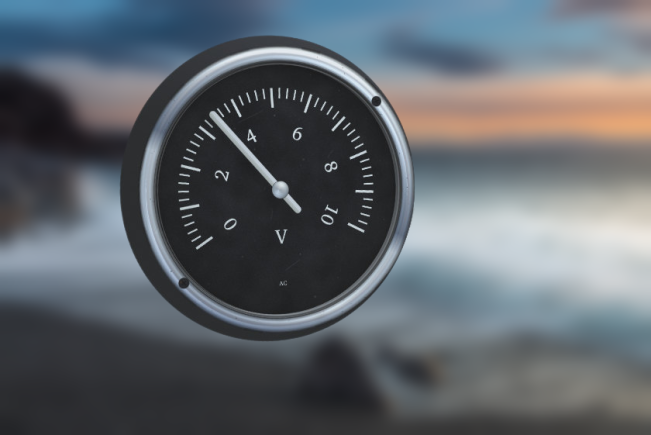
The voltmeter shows 3.4 V
